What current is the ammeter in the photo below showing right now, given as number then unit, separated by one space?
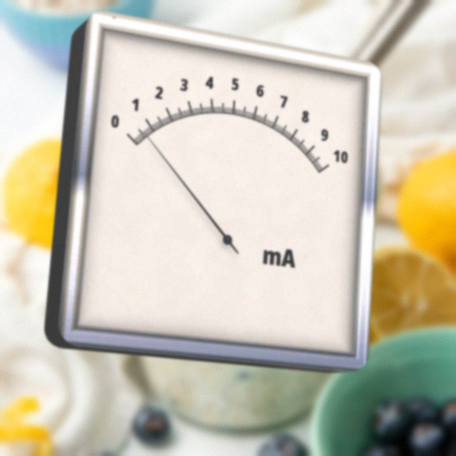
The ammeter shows 0.5 mA
